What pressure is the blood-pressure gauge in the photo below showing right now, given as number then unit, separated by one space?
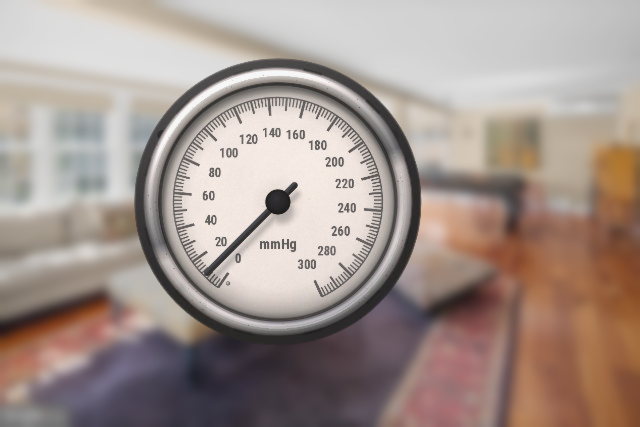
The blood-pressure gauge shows 10 mmHg
